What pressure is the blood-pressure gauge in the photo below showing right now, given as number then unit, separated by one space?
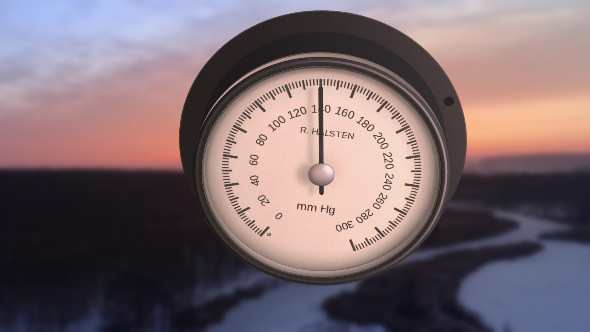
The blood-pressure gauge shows 140 mmHg
